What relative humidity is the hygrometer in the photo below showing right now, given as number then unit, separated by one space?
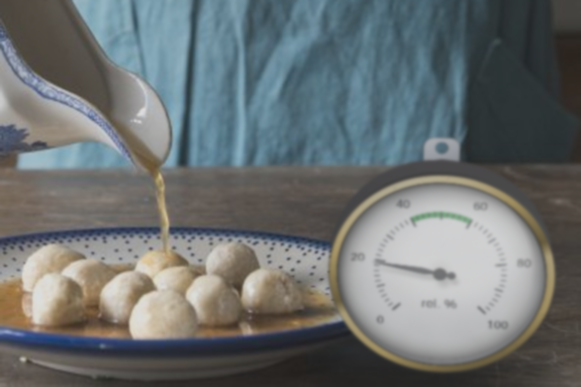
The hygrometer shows 20 %
